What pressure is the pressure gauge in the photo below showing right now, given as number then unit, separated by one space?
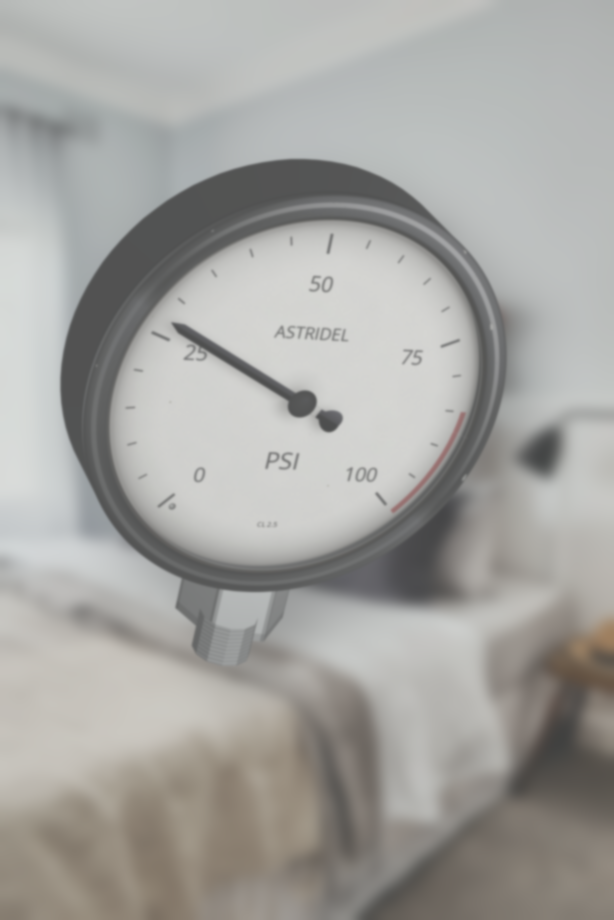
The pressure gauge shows 27.5 psi
